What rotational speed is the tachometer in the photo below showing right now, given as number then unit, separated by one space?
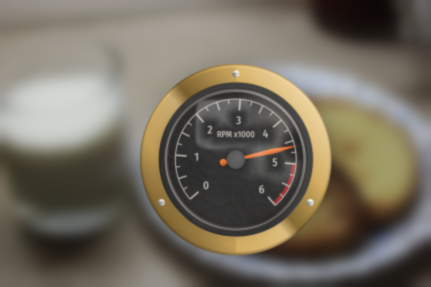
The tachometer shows 4625 rpm
